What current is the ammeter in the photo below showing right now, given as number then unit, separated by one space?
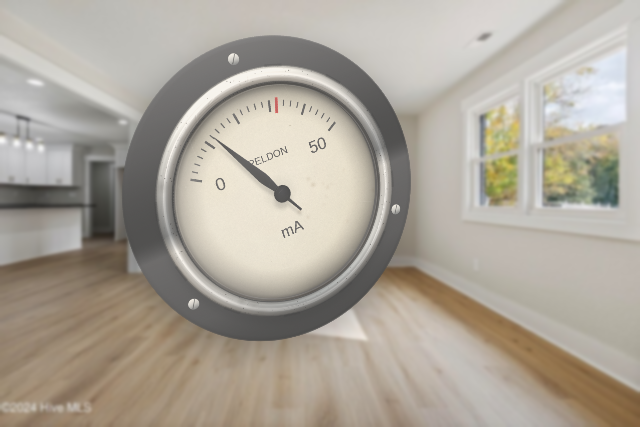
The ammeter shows 12 mA
